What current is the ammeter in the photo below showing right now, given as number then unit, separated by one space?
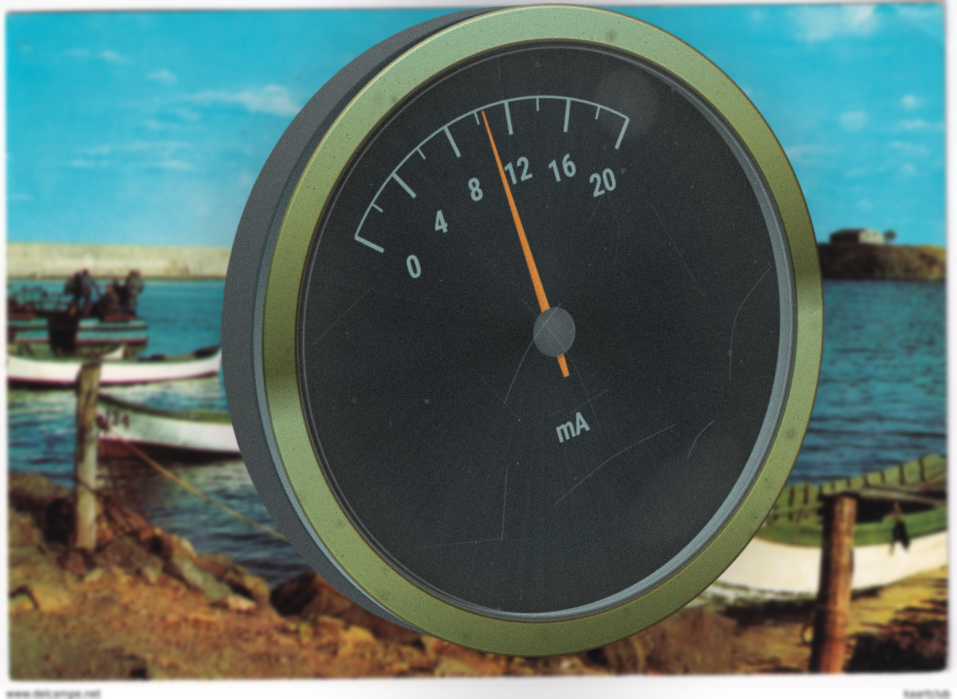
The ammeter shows 10 mA
